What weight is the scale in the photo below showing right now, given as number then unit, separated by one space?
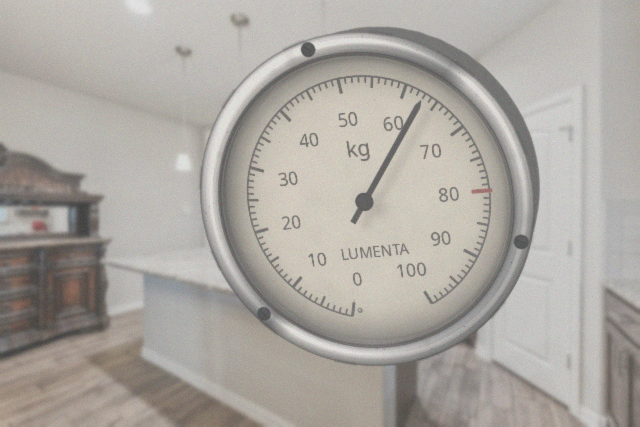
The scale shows 63 kg
